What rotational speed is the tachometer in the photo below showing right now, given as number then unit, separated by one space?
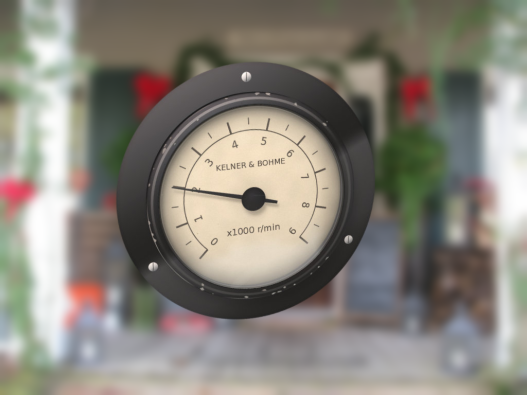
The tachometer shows 2000 rpm
